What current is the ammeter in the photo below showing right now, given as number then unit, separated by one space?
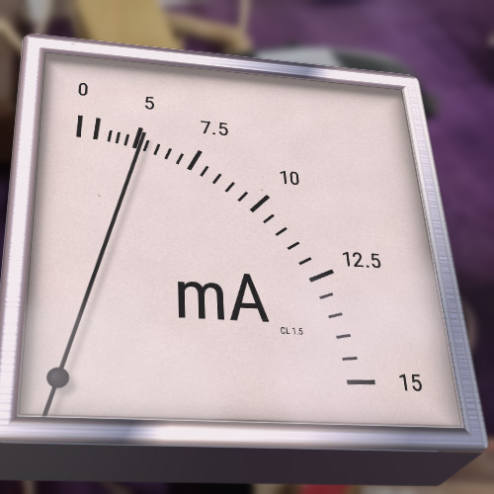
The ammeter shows 5.25 mA
